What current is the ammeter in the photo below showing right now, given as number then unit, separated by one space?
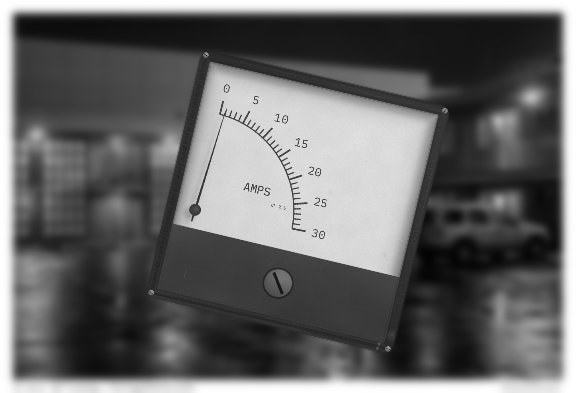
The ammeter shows 1 A
